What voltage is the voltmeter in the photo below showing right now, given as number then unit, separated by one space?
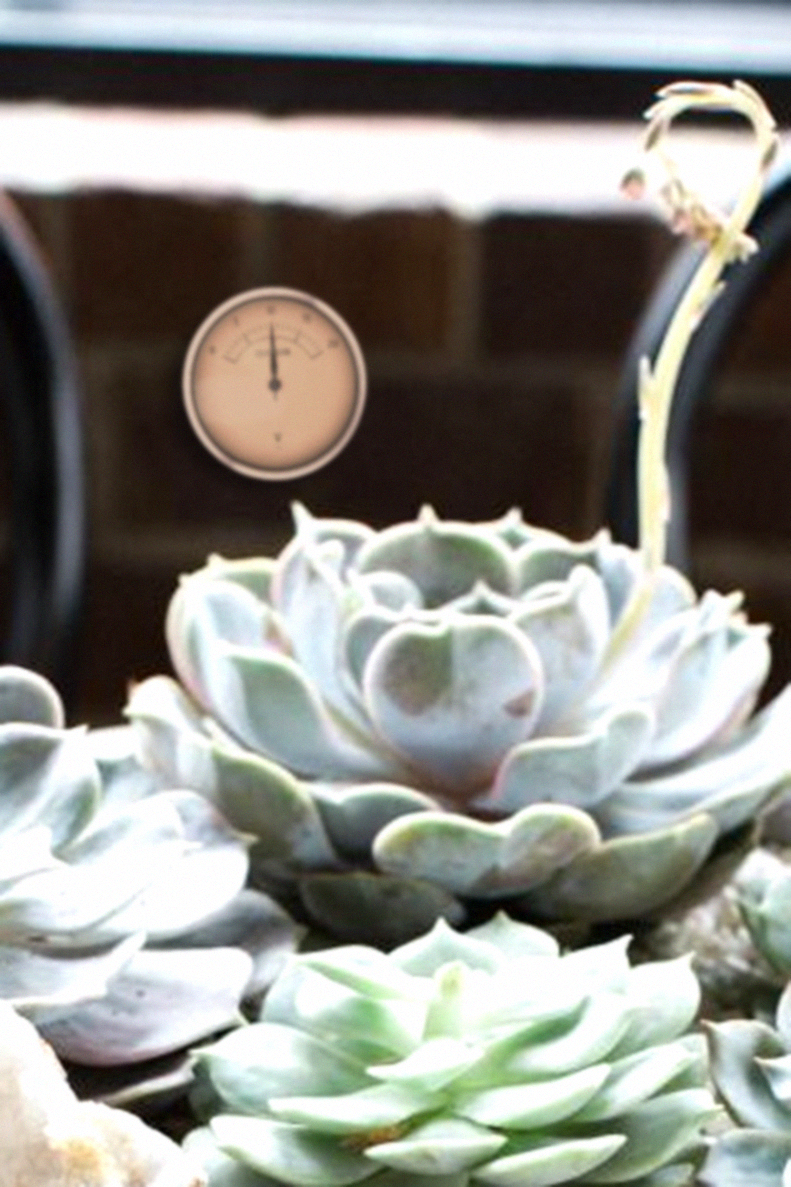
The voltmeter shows 10 V
